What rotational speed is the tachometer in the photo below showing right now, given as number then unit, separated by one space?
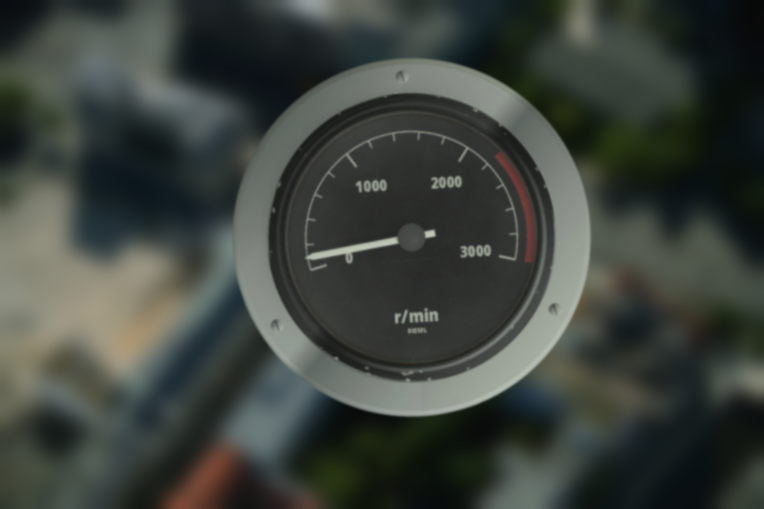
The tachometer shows 100 rpm
